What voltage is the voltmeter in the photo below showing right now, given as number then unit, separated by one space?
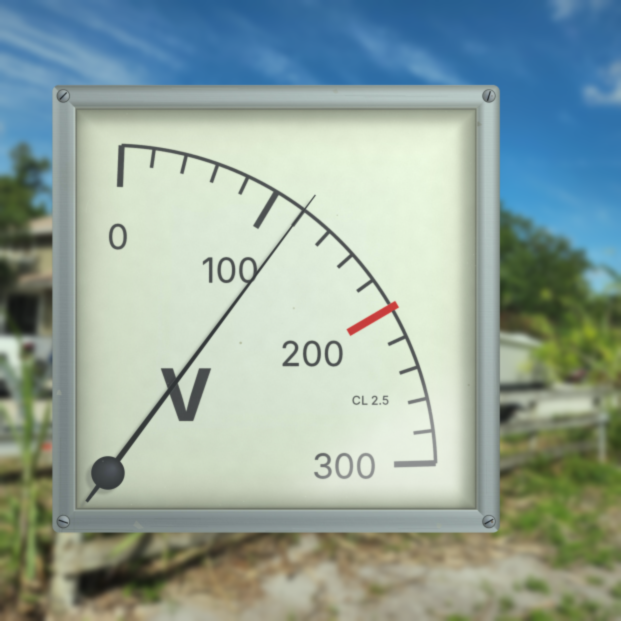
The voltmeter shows 120 V
